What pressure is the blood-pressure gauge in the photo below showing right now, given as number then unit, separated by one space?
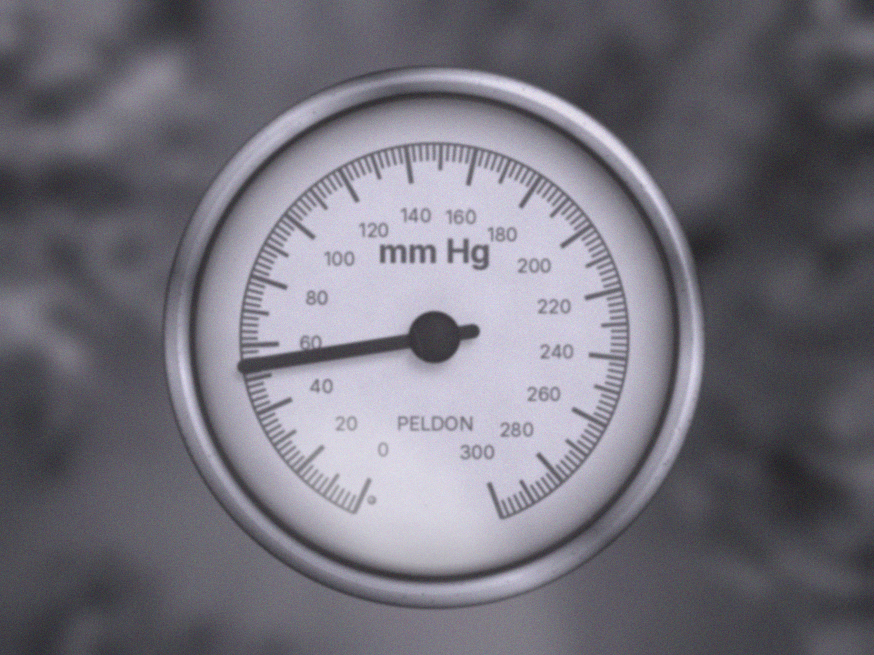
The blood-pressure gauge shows 54 mmHg
